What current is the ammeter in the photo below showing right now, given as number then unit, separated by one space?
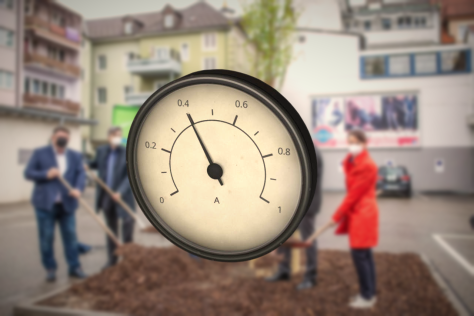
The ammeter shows 0.4 A
